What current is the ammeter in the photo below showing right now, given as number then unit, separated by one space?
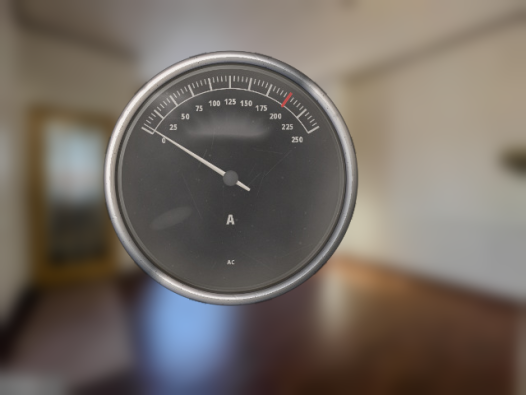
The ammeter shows 5 A
